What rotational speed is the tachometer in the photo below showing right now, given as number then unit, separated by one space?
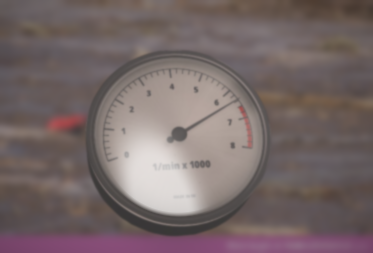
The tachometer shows 6400 rpm
